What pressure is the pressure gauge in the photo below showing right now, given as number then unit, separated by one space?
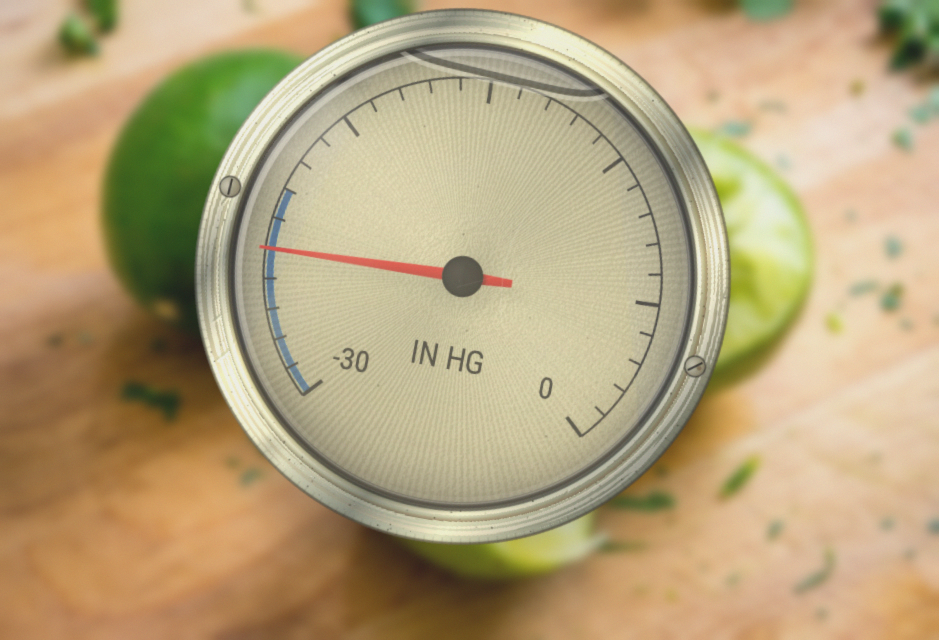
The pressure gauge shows -25 inHg
